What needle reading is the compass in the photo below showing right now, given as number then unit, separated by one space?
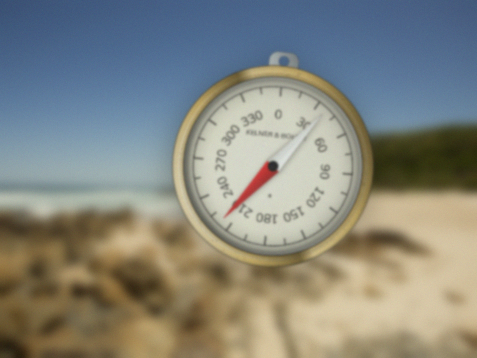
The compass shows 217.5 °
